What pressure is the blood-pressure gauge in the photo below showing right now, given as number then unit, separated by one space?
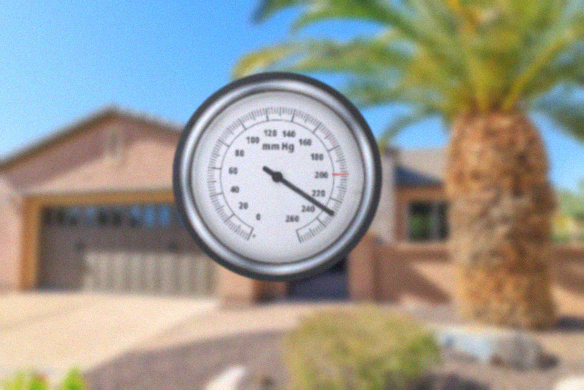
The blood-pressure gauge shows 230 mmHg
